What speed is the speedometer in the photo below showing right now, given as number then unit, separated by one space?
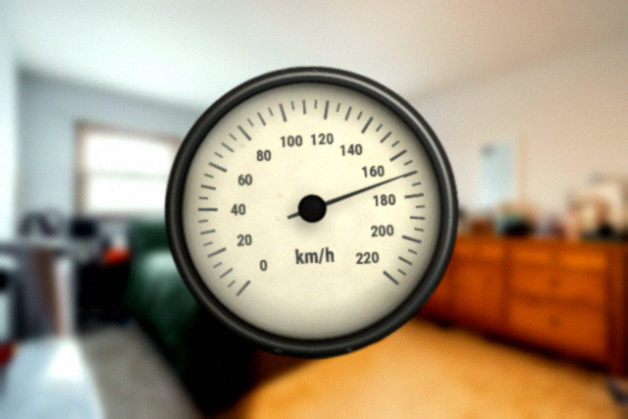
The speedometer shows 170 km/h
